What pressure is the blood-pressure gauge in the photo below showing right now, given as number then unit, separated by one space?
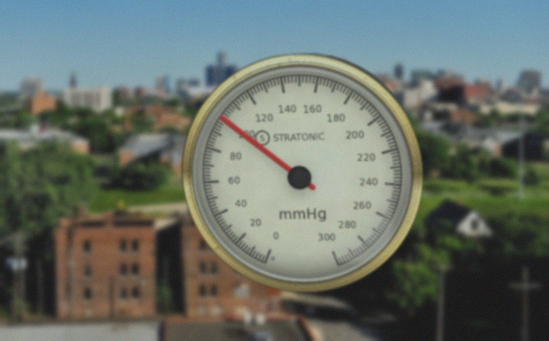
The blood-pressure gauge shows 100 mmHg
